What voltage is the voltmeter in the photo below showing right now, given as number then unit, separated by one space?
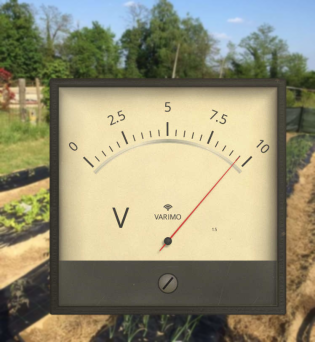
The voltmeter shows 9.5 V
